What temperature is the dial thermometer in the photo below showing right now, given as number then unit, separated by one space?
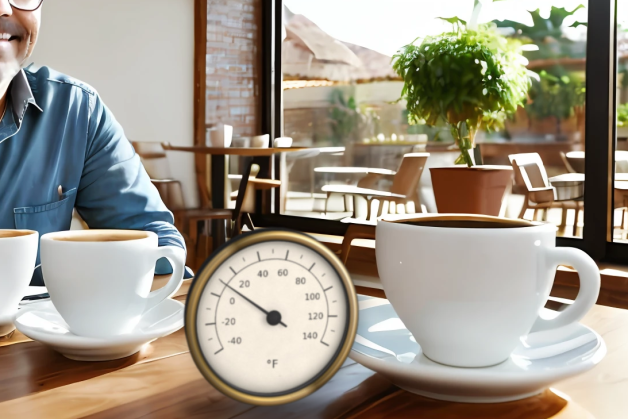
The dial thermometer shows 10 °F
